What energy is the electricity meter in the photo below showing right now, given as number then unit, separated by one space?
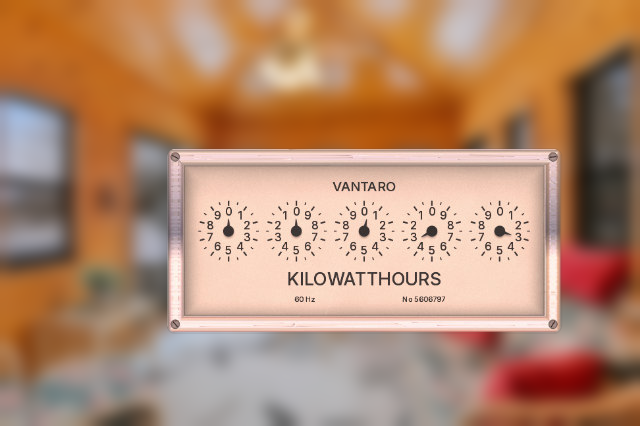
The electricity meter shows 33 kWh
